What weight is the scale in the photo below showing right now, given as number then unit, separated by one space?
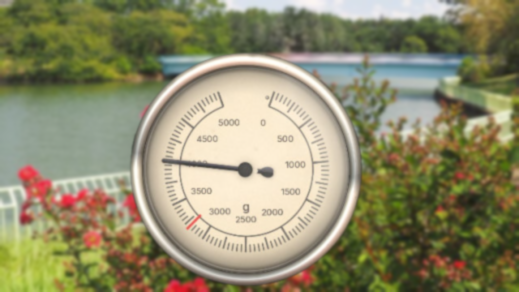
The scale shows 4000 g
